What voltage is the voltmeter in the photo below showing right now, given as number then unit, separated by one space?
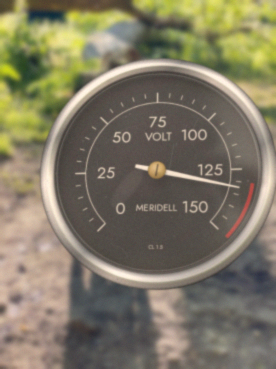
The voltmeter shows 132.5 V
